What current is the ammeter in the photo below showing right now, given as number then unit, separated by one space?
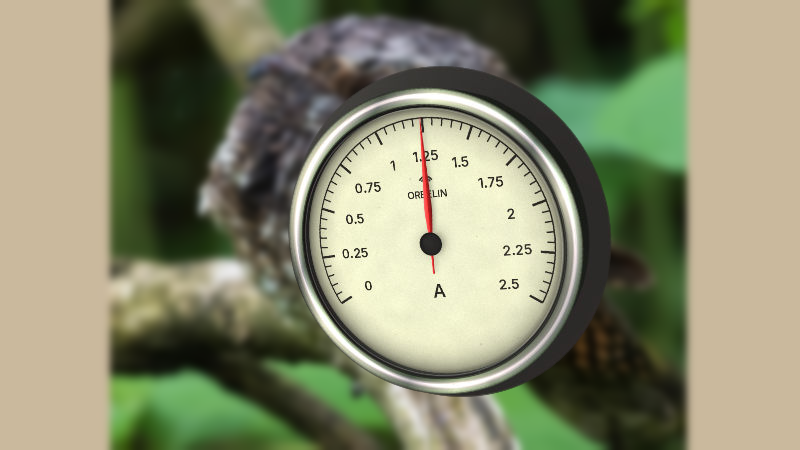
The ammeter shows 1.25 A
